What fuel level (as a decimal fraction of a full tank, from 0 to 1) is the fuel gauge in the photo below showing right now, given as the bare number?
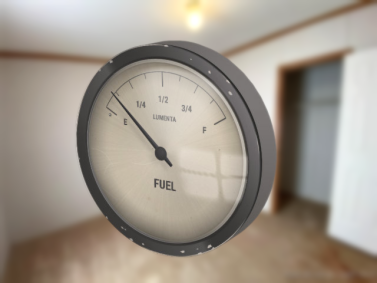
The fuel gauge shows 0.125
